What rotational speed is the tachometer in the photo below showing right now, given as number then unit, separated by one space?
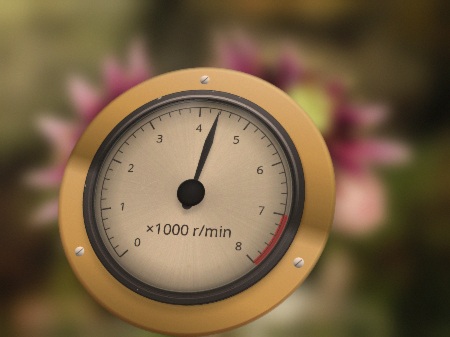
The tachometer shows 4400 rpm
